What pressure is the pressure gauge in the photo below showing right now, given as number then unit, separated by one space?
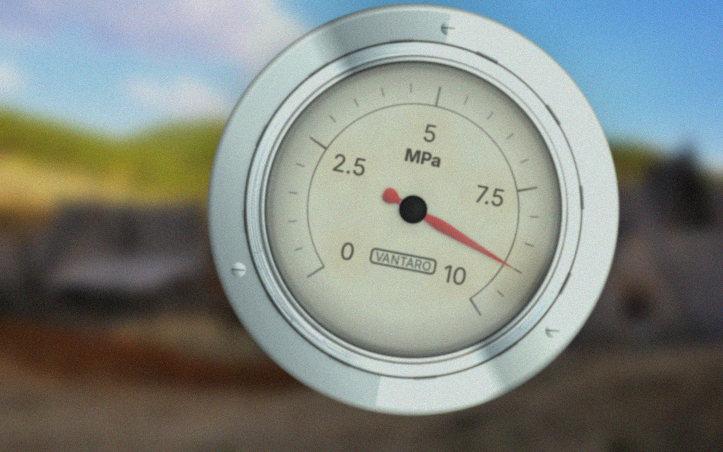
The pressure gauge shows 9 MPa
